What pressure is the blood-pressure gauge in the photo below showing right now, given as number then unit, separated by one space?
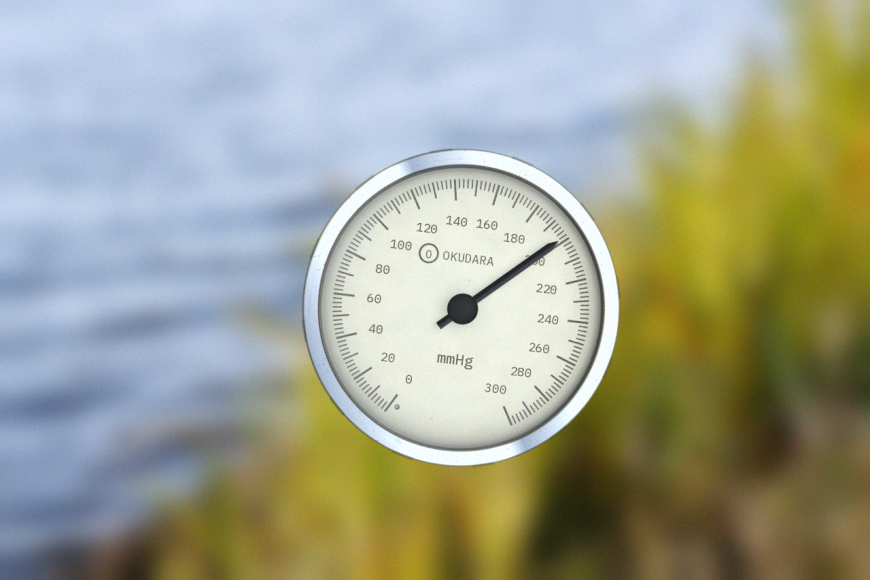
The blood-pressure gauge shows 198 mmHg
